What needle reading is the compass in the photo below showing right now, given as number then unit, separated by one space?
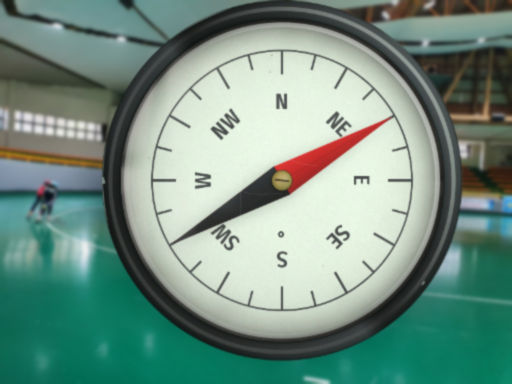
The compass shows 60 °
